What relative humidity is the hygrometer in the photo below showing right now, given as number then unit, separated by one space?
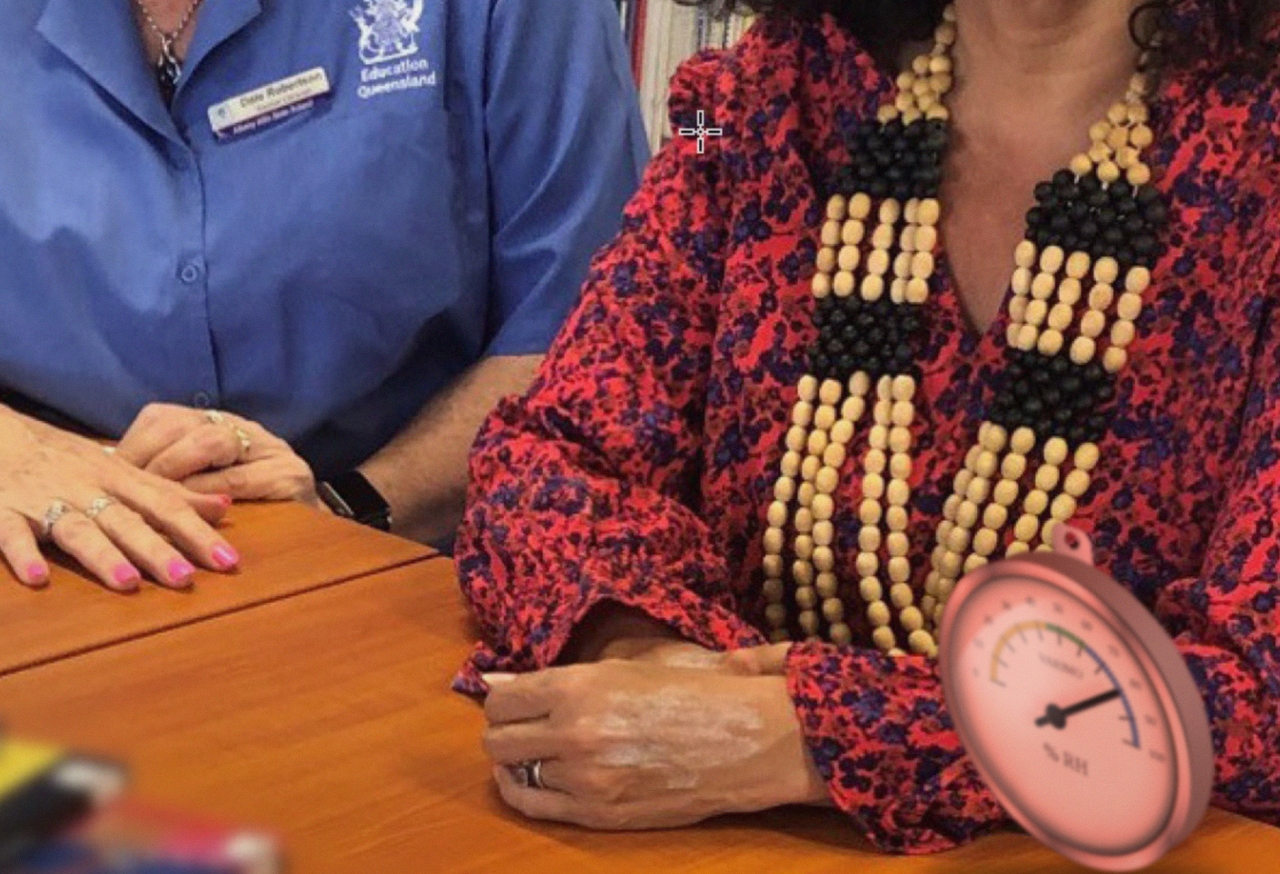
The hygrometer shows 80 %
